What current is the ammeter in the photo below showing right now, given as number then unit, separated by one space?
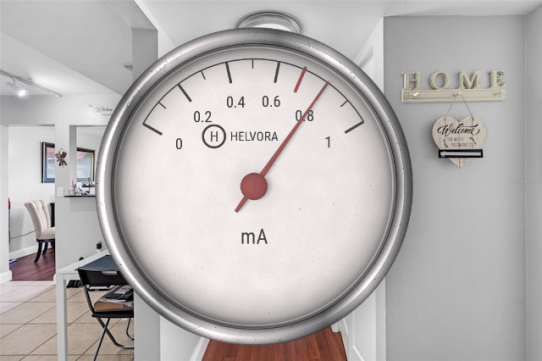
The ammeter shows 0.8 mA
